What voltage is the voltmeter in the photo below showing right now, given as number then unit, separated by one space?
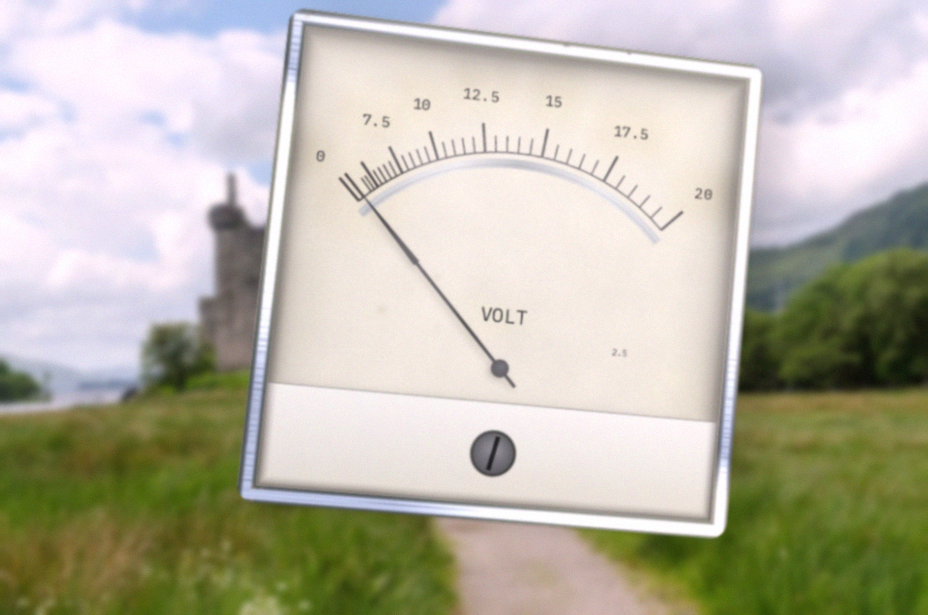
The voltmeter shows 2.5 V
